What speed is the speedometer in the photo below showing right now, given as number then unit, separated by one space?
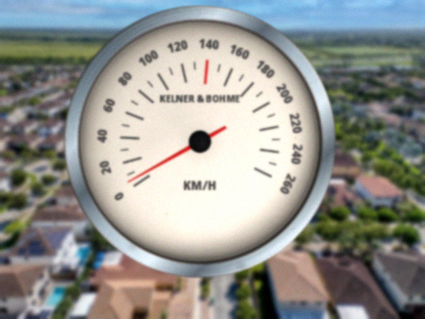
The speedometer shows 5 km/h
